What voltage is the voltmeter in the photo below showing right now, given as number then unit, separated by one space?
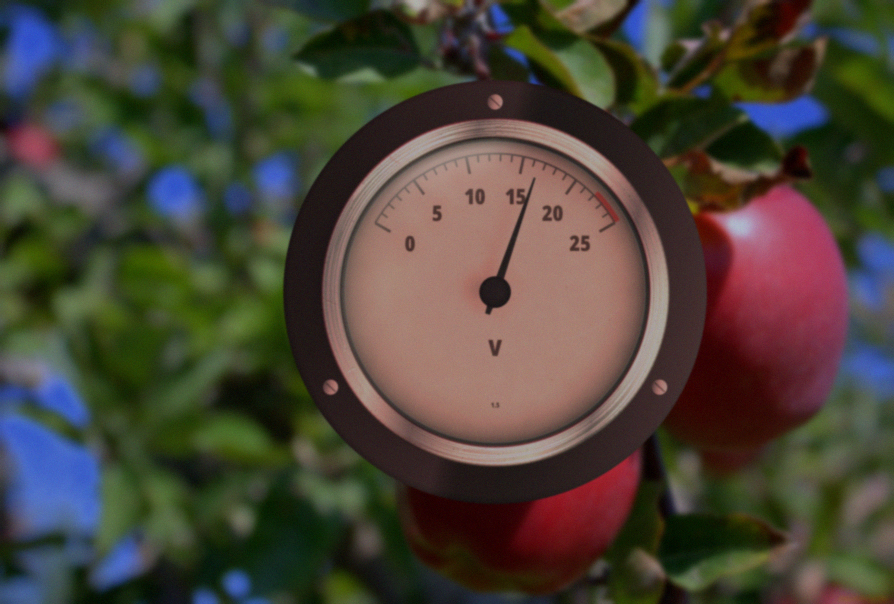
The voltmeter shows 16.5 V
